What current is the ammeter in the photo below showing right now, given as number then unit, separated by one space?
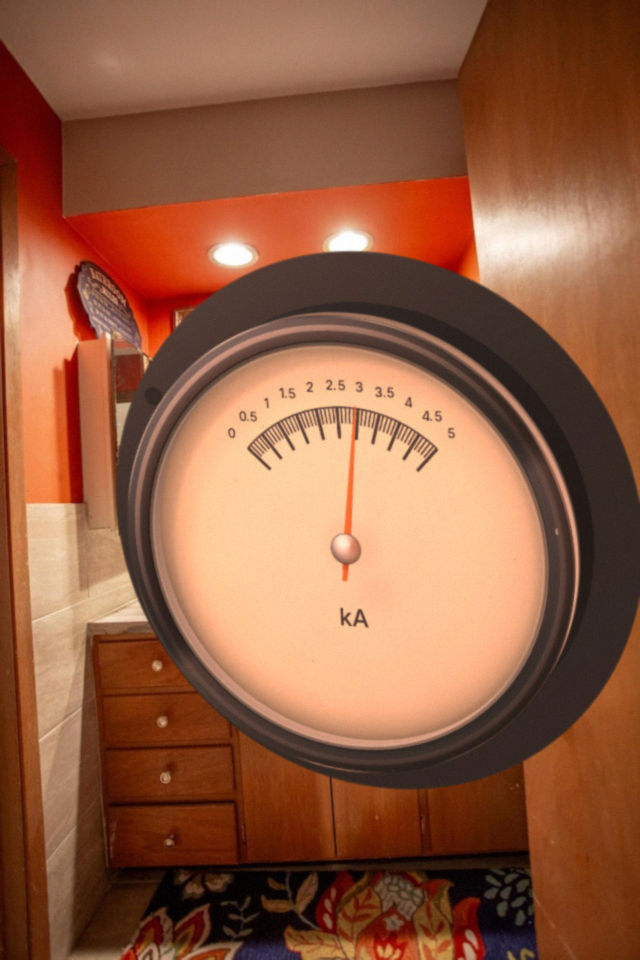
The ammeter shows 3 kA
